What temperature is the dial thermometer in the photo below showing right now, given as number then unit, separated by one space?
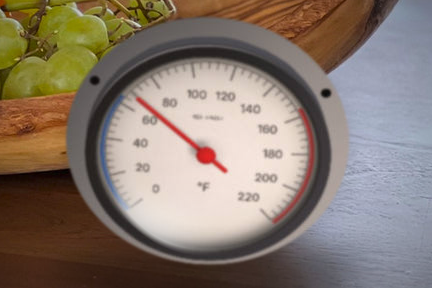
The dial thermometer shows 68 °F
